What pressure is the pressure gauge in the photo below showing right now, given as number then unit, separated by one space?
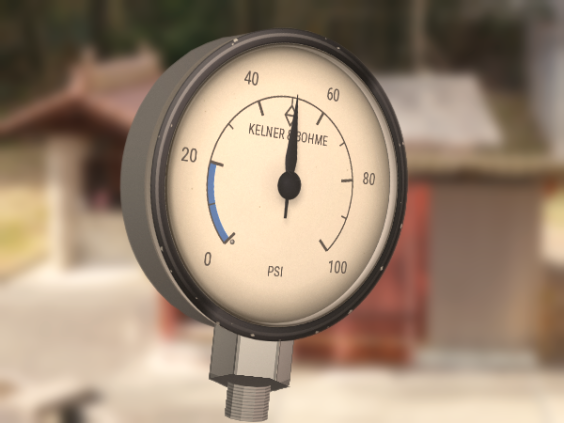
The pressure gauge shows 50 psi
